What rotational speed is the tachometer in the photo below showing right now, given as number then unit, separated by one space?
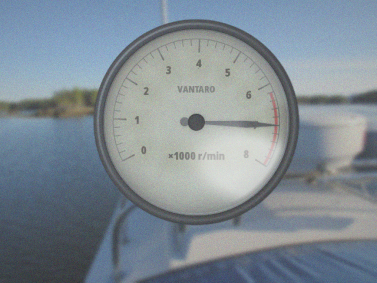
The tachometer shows 7000 rpm
